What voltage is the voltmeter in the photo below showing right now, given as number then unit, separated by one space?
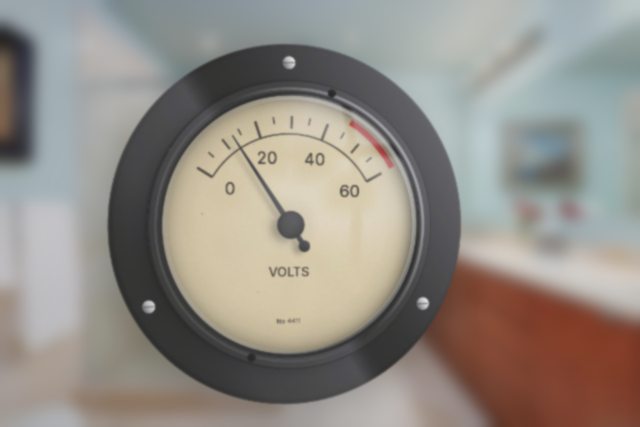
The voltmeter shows 12.5 V
